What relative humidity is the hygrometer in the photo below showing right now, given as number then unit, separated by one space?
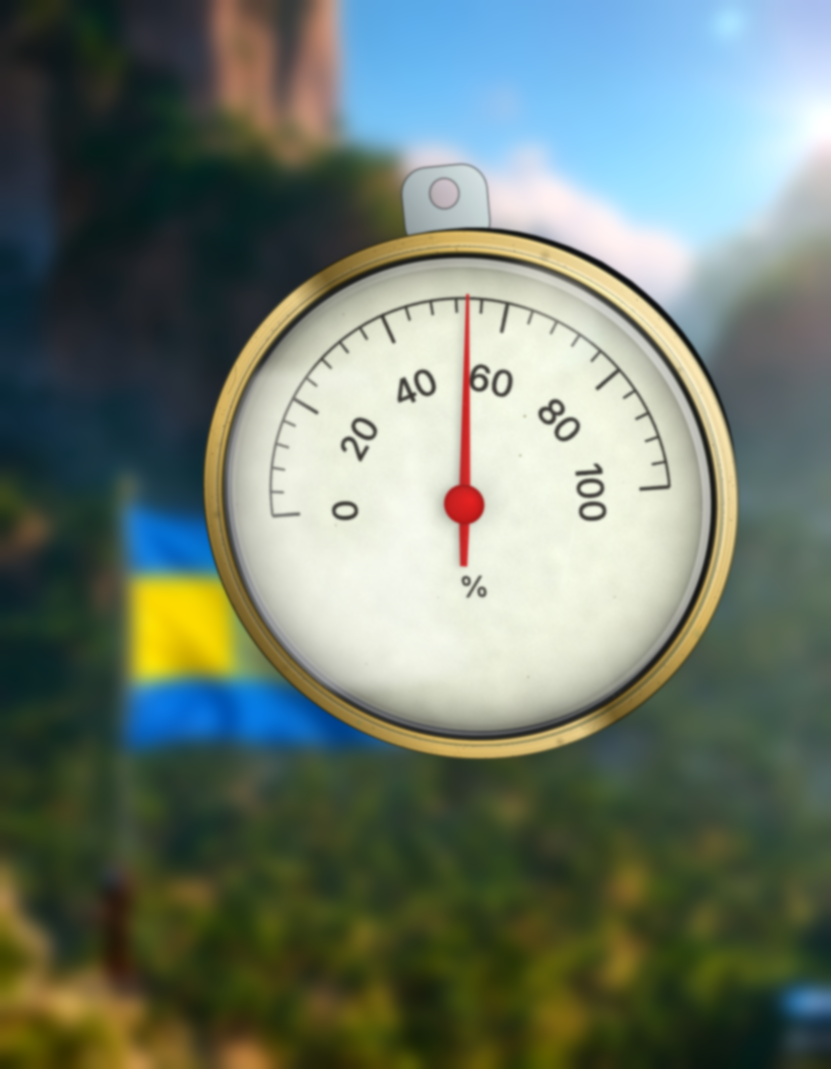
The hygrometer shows 54 %
